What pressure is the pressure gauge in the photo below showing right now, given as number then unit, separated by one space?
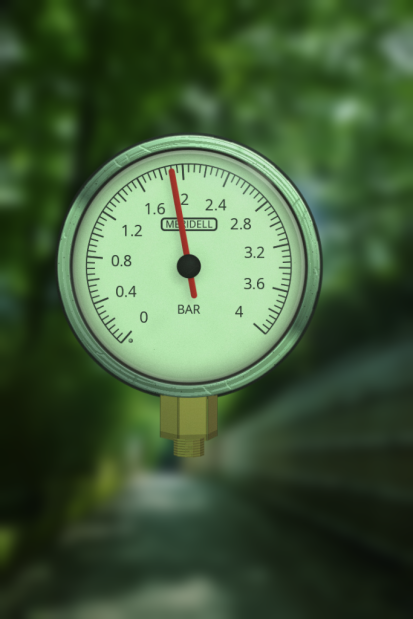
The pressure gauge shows 1.9 bar
